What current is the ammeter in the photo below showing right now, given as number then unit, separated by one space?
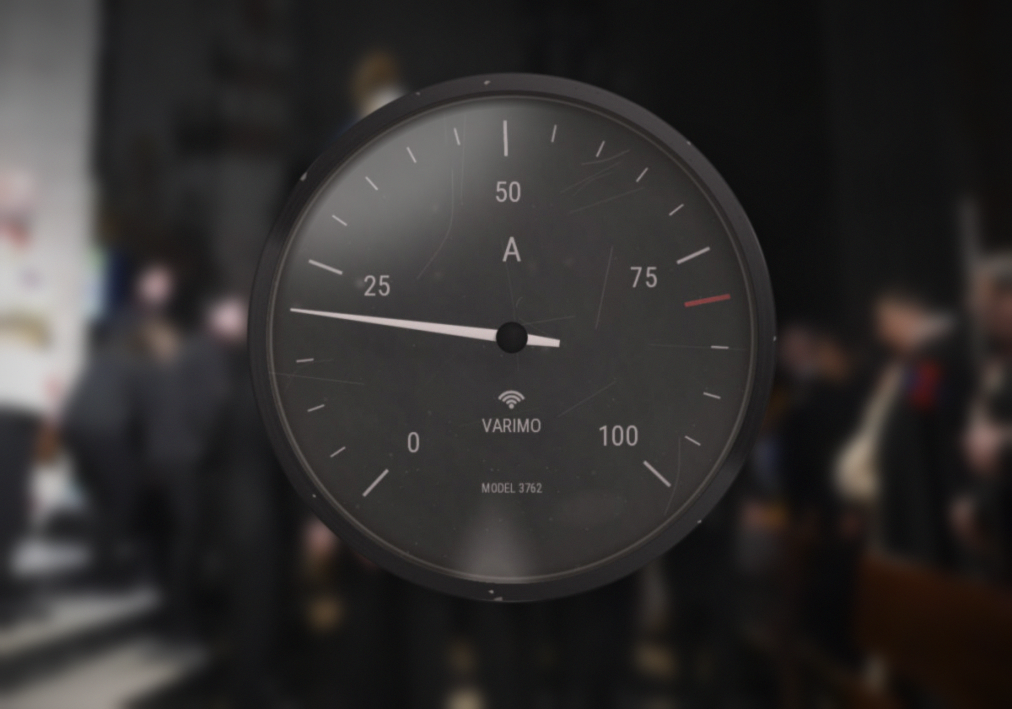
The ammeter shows 20 A
